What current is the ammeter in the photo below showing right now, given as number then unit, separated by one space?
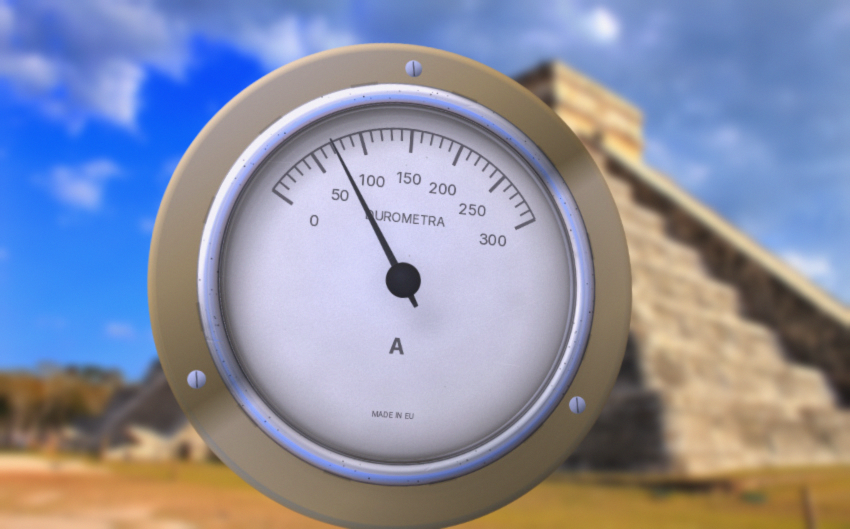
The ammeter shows 70 A
